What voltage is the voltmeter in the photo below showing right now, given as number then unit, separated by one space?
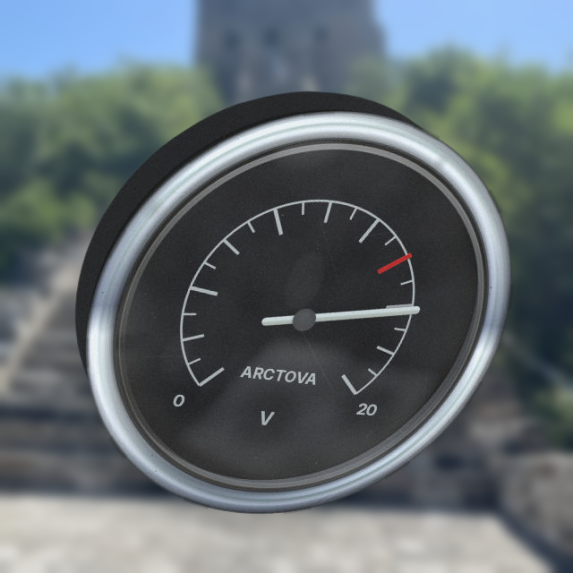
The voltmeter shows 16 V
